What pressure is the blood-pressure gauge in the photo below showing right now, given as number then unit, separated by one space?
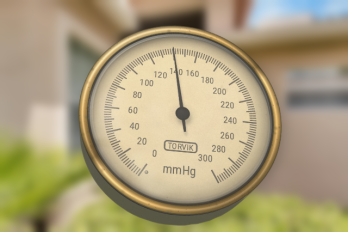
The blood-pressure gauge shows 140 mmHg
